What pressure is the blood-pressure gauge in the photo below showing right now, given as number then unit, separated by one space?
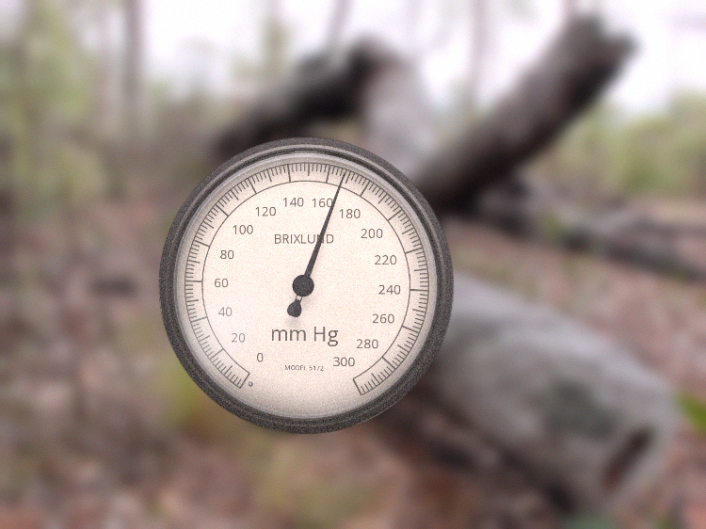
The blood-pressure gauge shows 168 mmHg
